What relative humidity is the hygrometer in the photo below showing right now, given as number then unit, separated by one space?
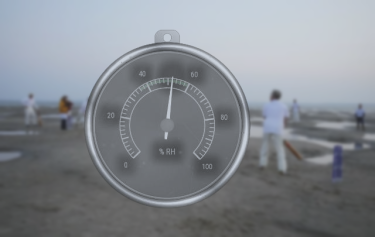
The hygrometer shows 52 %
